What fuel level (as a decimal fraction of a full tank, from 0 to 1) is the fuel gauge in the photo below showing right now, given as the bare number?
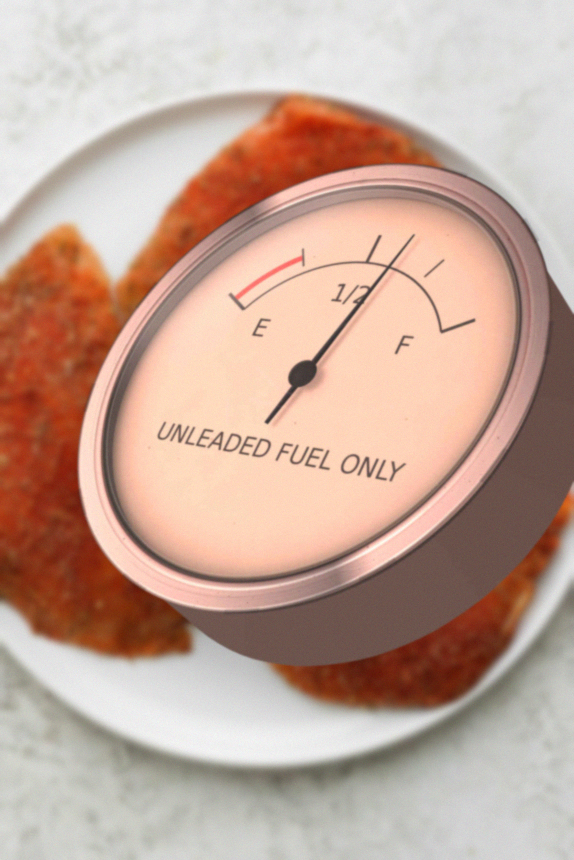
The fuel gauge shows 0.625
